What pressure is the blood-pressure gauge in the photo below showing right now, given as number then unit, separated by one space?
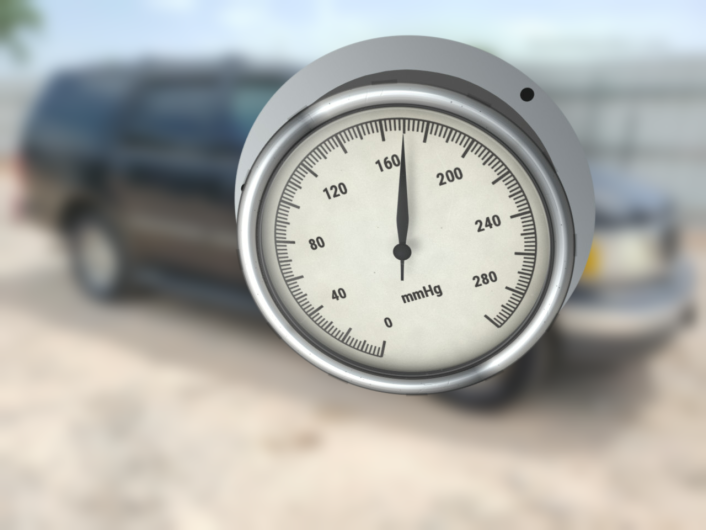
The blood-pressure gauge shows 170 mmHg
